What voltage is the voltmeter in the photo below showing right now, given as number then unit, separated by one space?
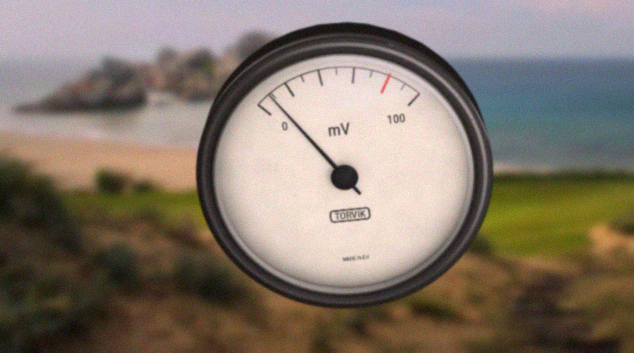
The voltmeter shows 10 mV
